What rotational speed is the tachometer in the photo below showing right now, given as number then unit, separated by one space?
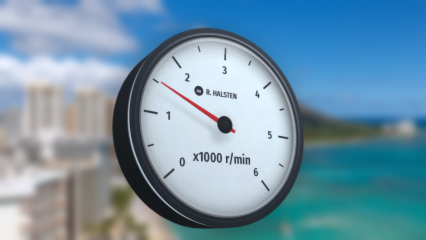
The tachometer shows 1500 rpm
